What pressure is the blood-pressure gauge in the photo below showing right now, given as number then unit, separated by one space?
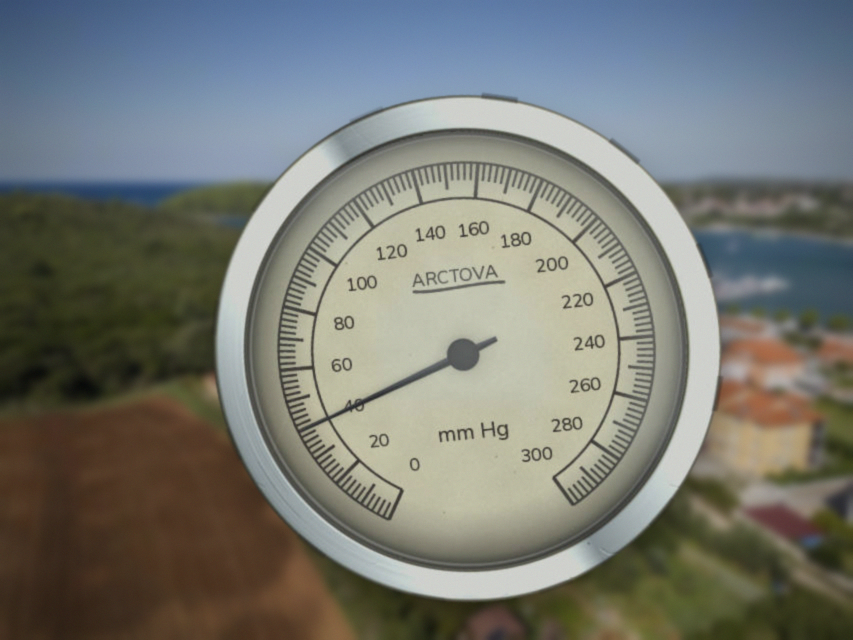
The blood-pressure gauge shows 40 mmHg
